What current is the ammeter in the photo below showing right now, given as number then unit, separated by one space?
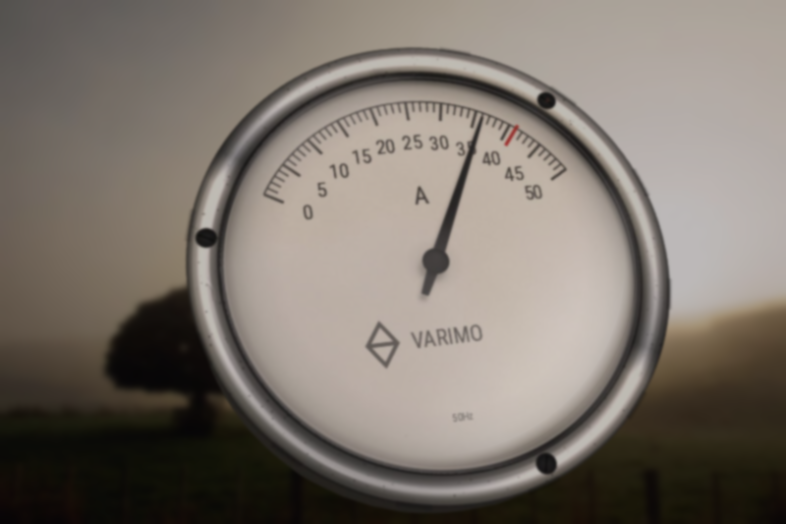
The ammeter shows 36 A
